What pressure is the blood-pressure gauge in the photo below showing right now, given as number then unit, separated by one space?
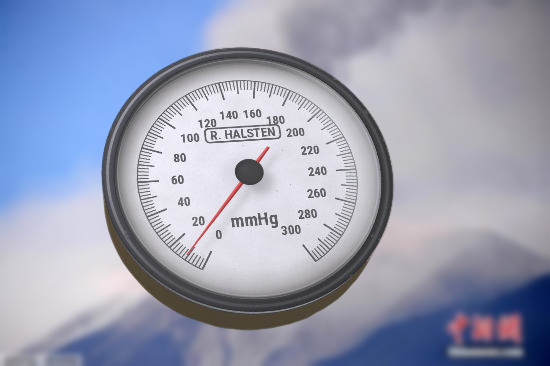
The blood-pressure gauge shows 10 mmHg
